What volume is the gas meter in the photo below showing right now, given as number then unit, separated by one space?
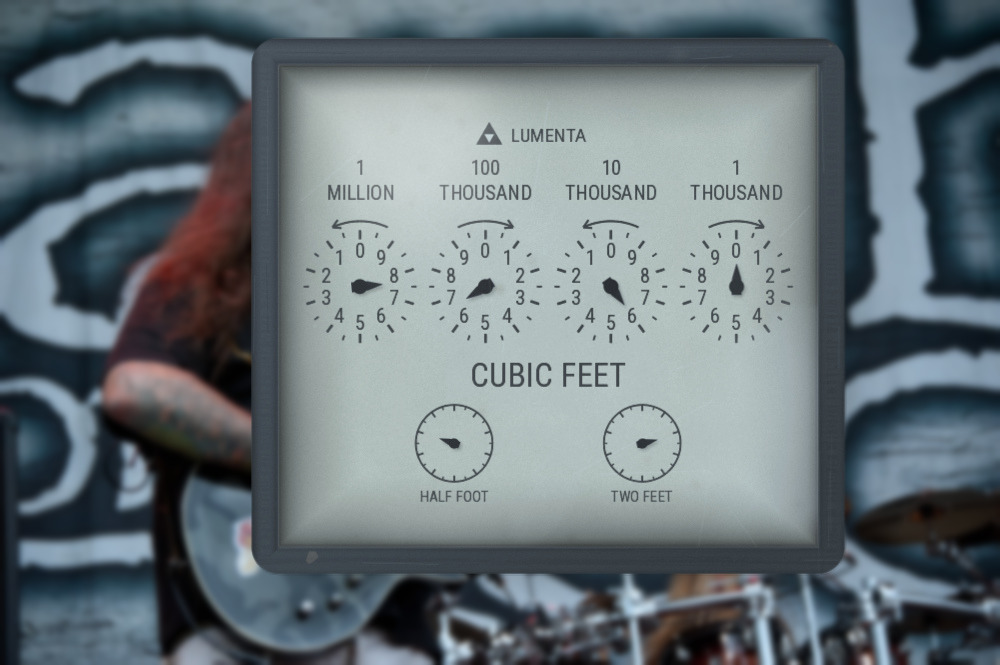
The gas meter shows 766000 ft³
